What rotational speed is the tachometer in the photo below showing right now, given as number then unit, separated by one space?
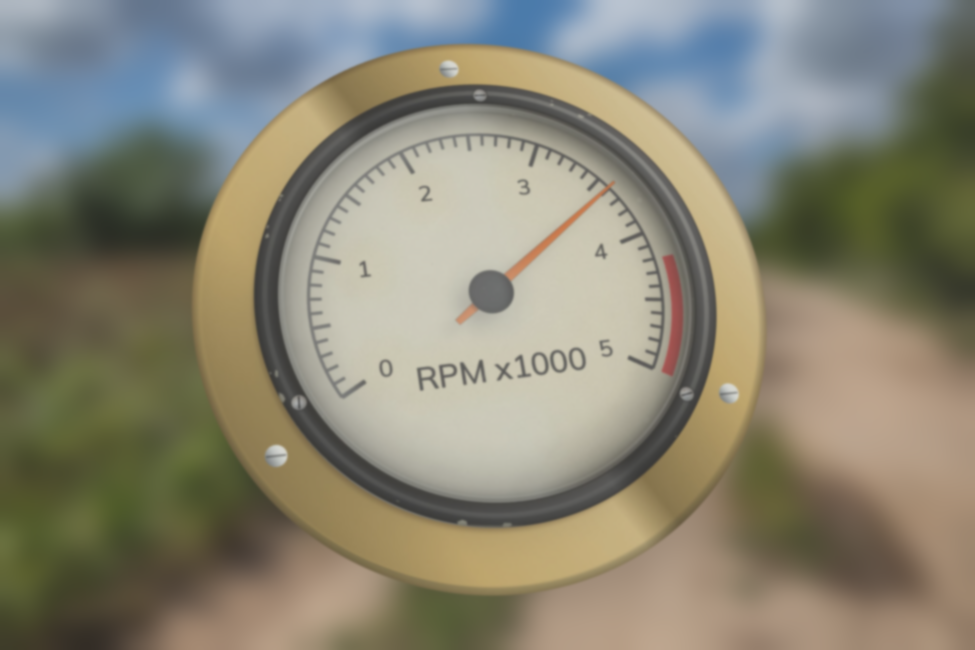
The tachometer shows 3600 rpm
